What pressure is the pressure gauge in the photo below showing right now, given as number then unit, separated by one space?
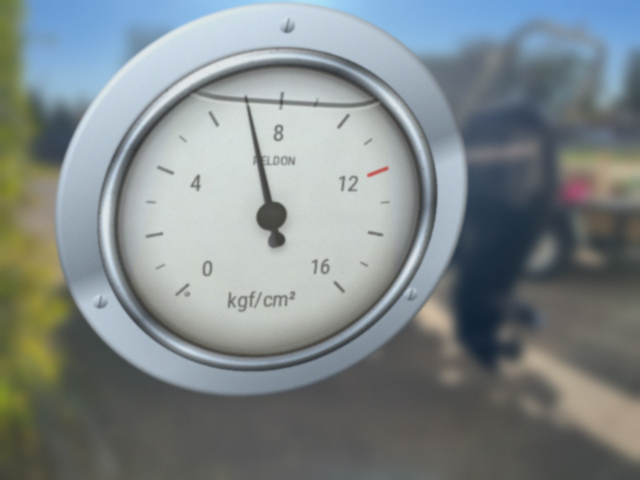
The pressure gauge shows 7 kg/cm²
